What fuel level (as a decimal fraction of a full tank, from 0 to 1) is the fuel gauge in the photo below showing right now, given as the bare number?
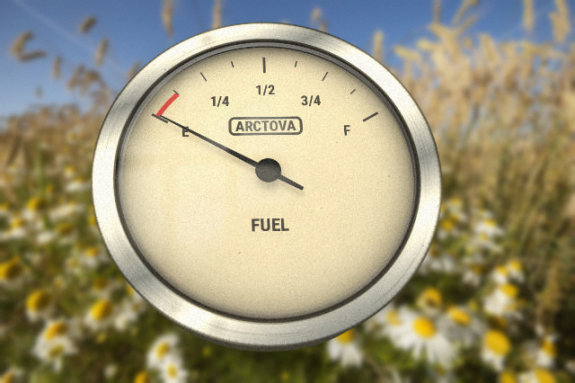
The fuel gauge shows 0
